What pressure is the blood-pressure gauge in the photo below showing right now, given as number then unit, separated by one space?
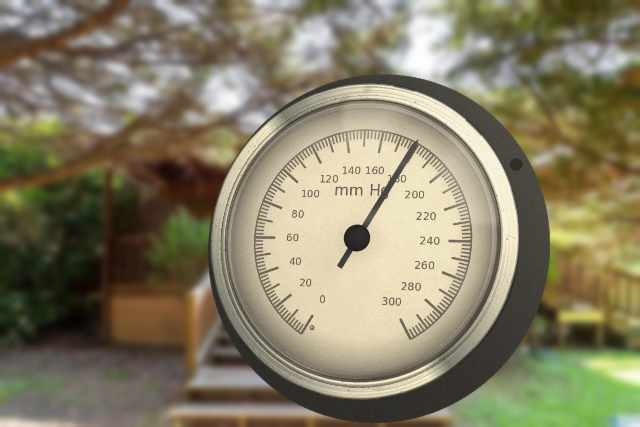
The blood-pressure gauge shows 180 mmHg
